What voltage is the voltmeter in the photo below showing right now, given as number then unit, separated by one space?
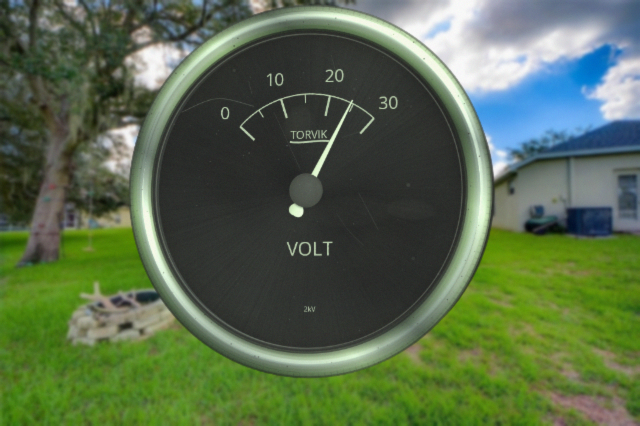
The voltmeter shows 25 V
